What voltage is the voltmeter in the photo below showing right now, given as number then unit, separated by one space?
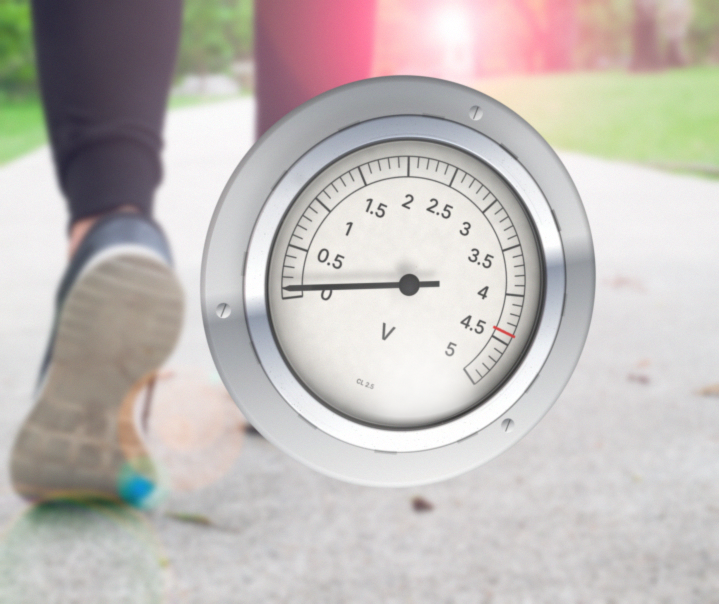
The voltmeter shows 0.1 V
